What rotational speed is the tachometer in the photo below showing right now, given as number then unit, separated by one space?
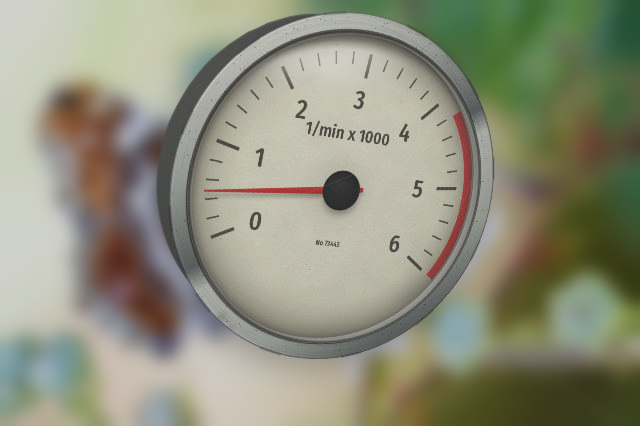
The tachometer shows 500 rpm
